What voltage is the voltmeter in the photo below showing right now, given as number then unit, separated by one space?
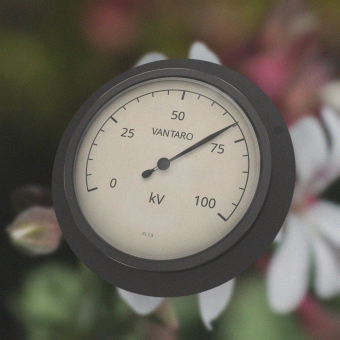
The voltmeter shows 70 kV
